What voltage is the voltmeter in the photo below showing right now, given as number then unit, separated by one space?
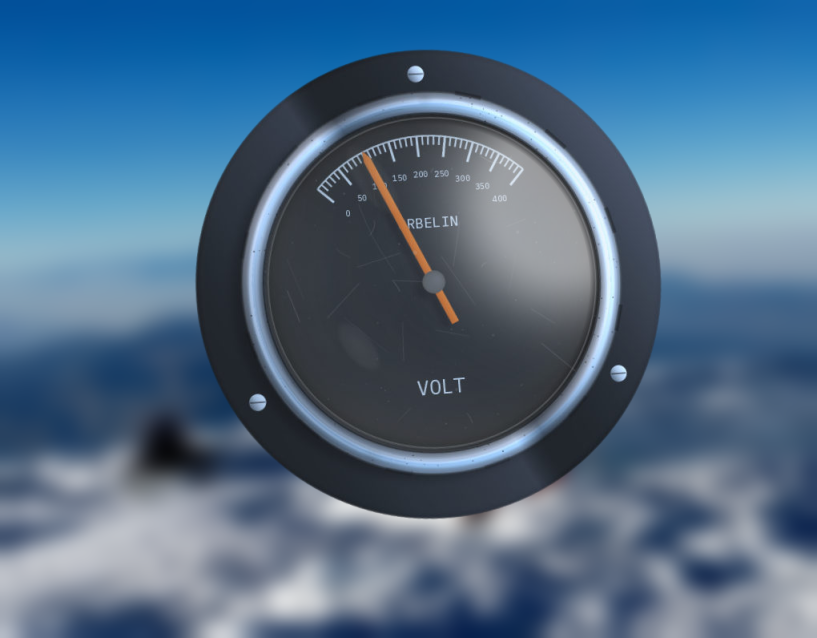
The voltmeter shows 100 V
